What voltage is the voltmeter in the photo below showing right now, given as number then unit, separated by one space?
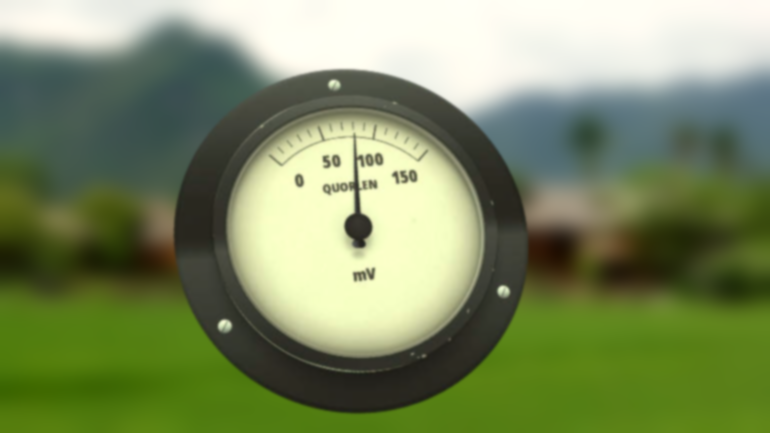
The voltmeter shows 80 mV
